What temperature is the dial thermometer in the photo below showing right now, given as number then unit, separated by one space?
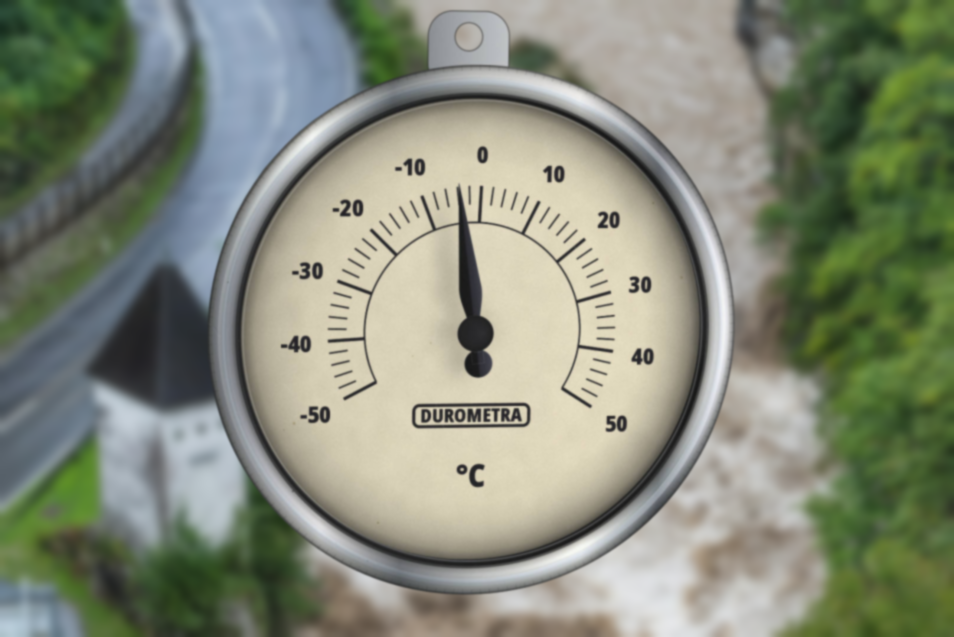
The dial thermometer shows -4 °C
